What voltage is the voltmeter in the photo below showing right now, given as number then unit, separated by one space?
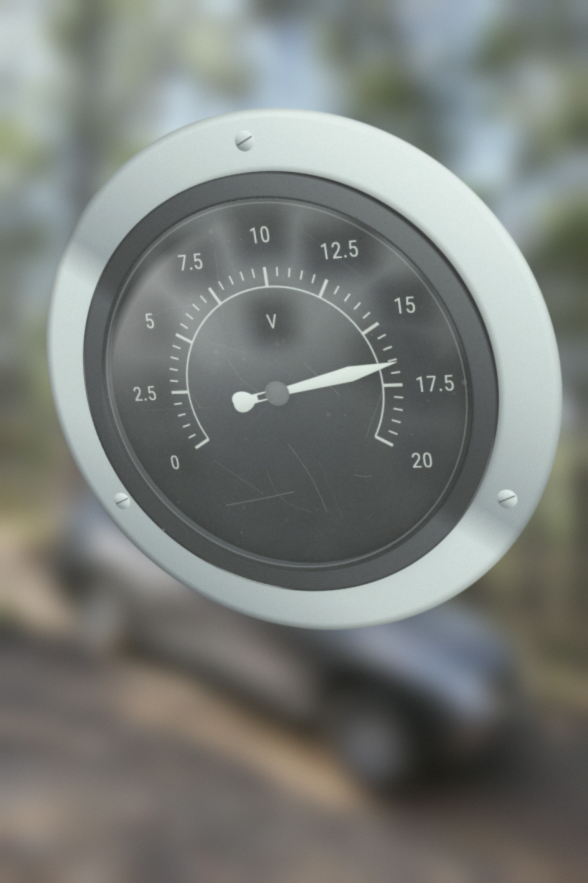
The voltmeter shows 16.5 V
